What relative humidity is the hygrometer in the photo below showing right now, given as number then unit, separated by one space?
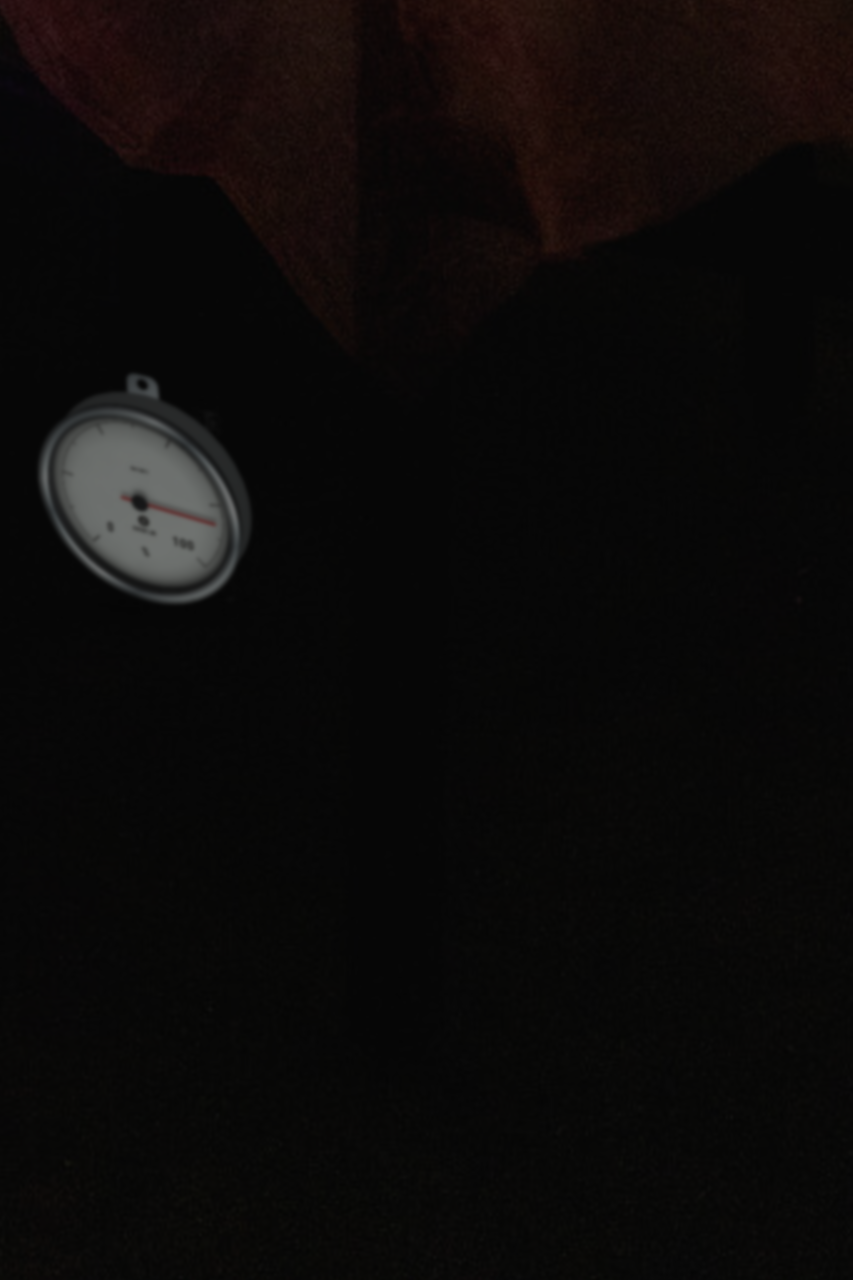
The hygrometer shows 85 %
